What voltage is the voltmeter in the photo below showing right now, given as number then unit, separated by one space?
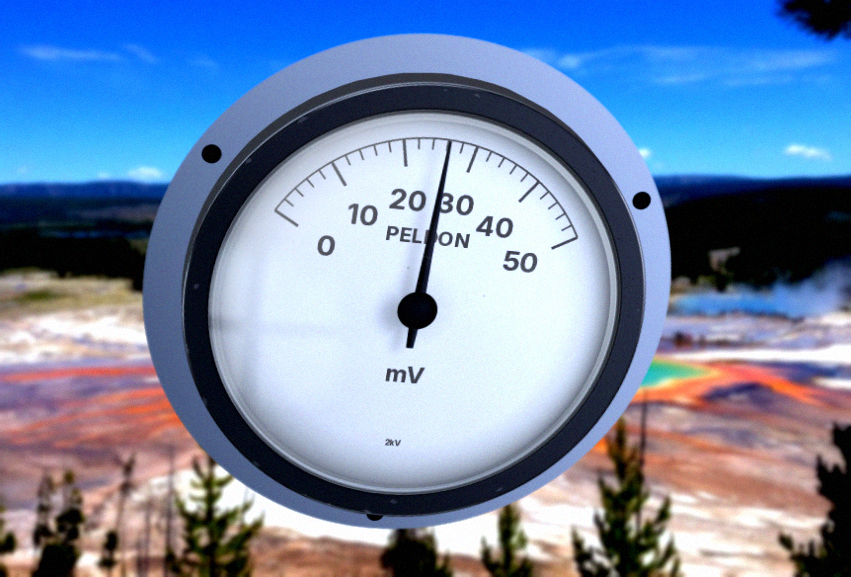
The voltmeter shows 26 mV
